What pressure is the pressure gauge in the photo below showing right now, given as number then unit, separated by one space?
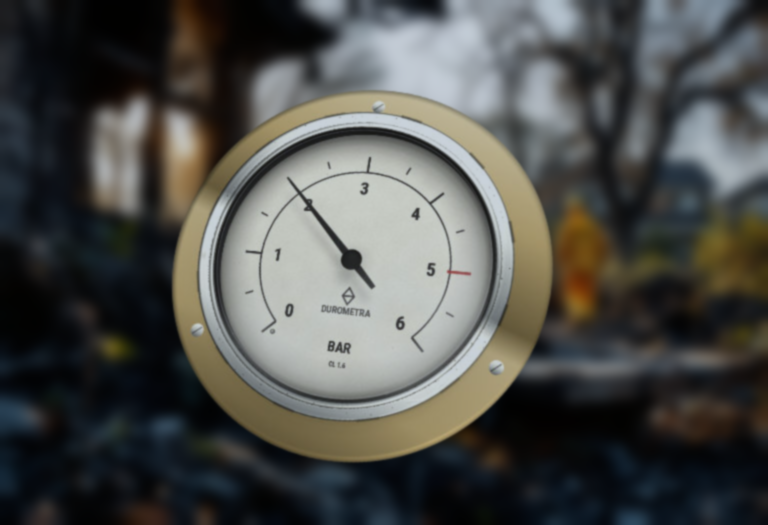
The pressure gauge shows 2 bar
